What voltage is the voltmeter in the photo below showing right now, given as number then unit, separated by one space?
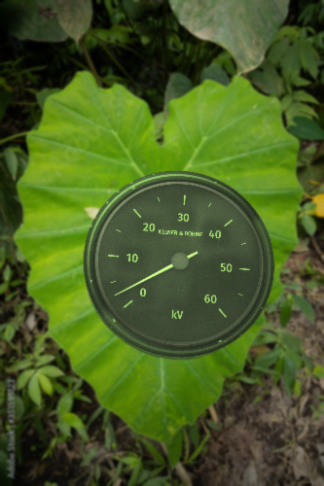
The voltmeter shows 2.5 kV
